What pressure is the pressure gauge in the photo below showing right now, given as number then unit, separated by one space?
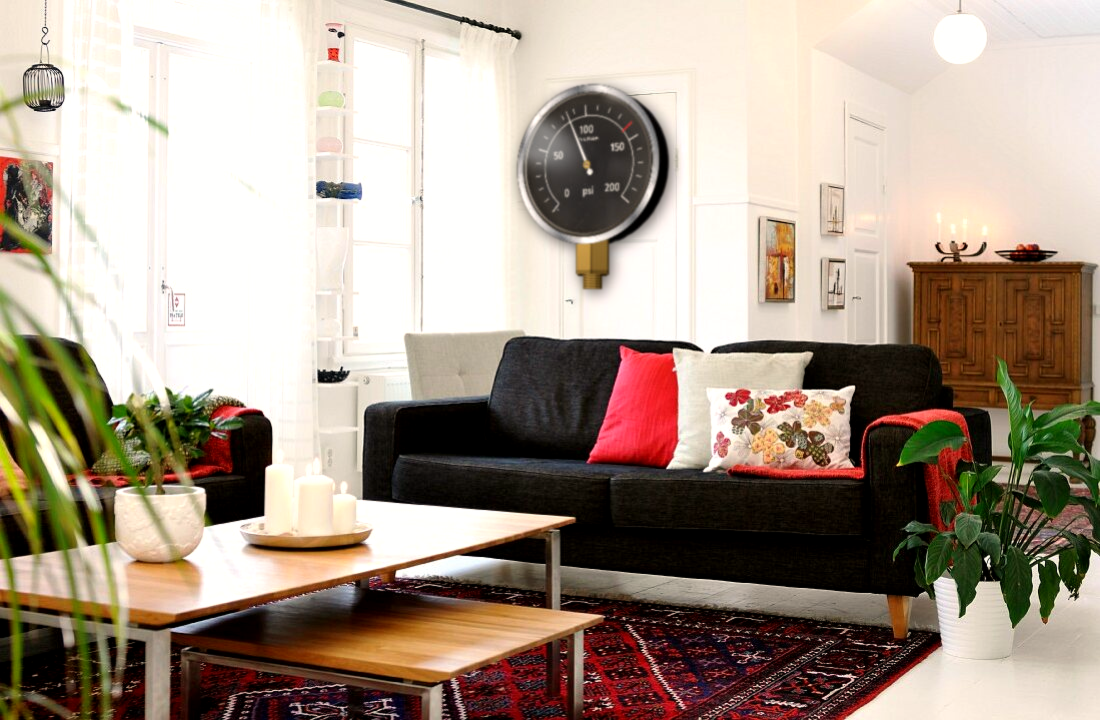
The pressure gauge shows 85 psi
